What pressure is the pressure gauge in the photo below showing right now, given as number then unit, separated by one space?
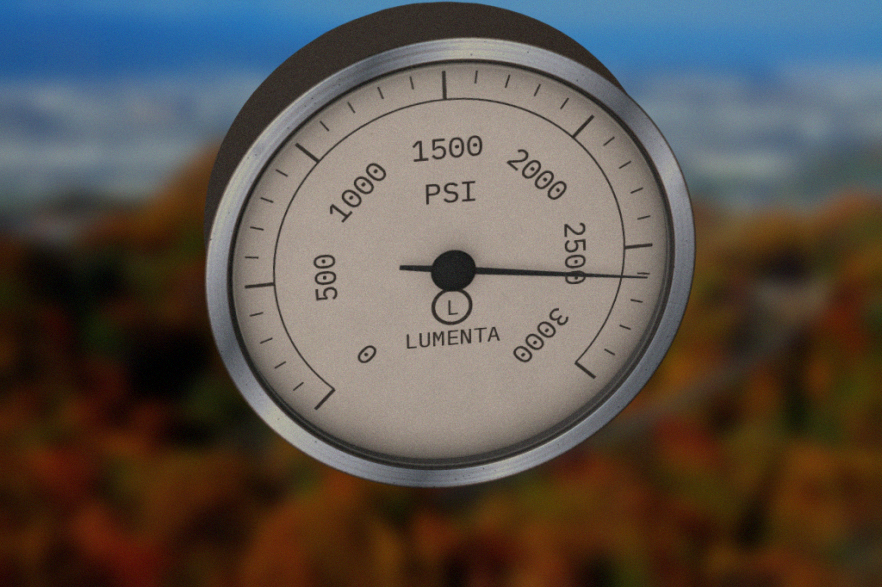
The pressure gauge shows 2600 psi
